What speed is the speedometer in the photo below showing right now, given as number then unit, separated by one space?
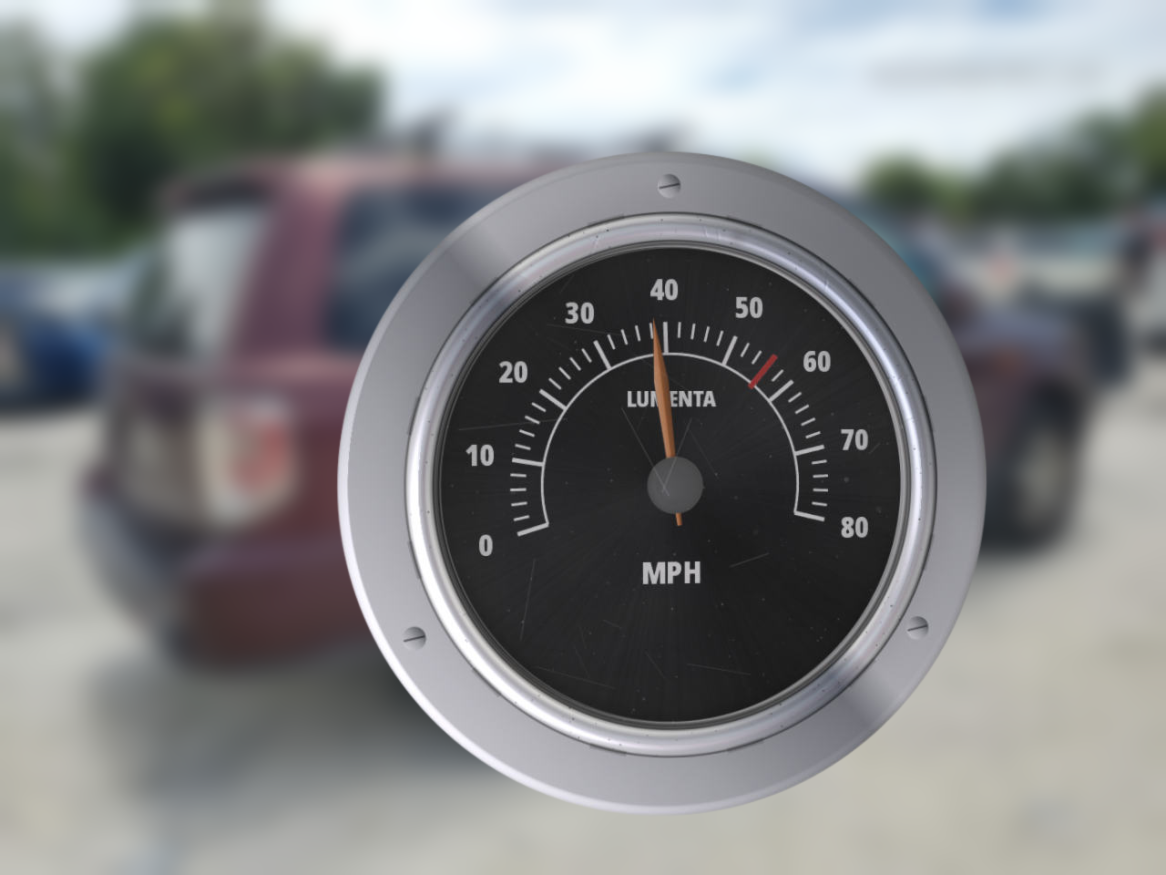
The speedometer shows 38 mph
